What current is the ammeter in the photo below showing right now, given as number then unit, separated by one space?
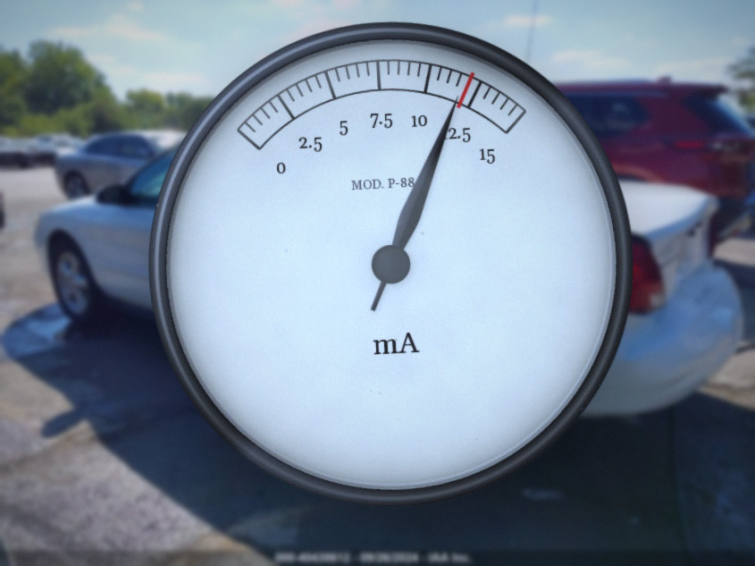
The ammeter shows 11.75 mA
